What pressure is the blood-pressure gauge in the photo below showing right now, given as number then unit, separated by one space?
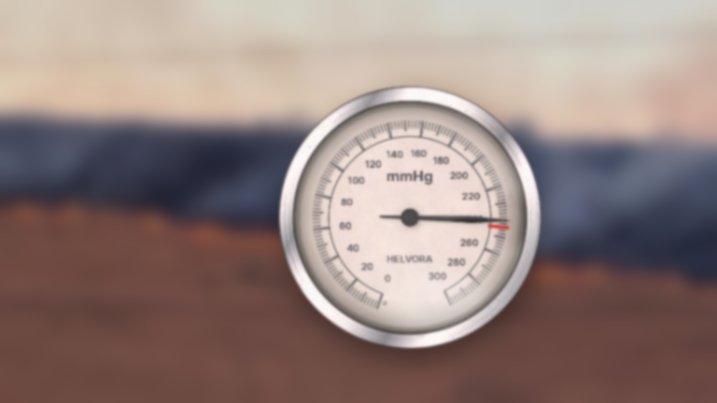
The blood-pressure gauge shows 240 mmHg
